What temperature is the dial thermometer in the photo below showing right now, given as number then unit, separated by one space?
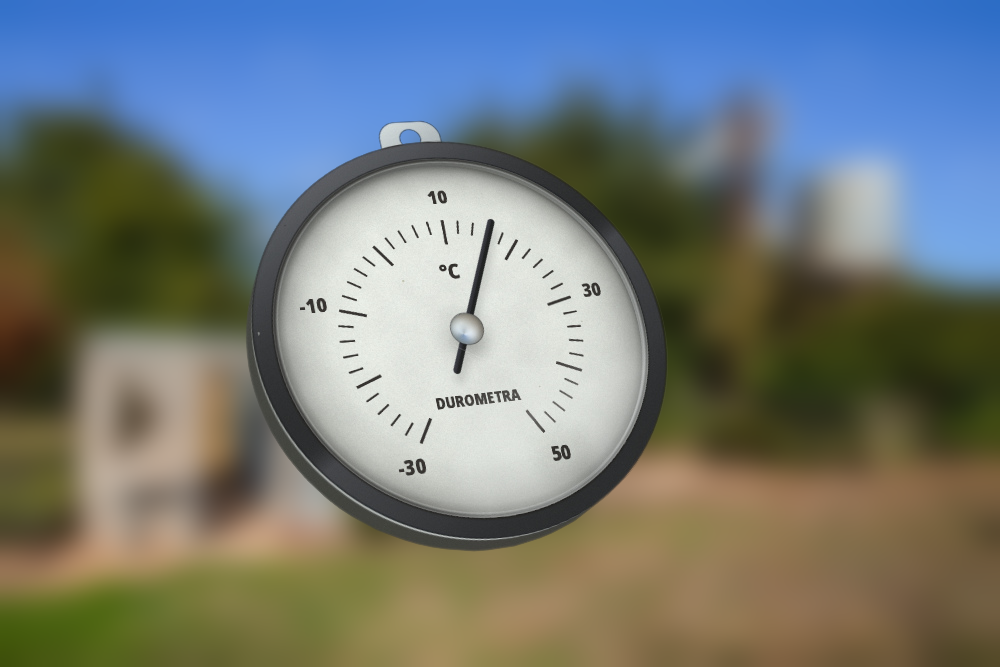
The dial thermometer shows 16 °C
